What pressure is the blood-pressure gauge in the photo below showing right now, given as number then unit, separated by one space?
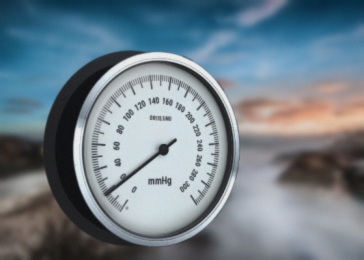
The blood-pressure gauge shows 20 mmHg
